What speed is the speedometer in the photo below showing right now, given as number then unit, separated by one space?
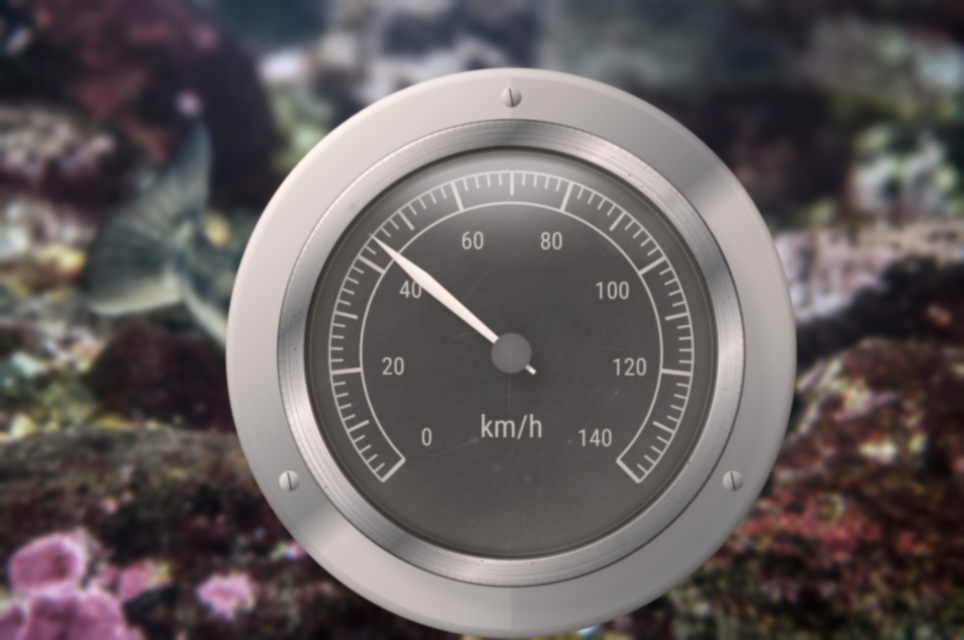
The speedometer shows 44 km/h
